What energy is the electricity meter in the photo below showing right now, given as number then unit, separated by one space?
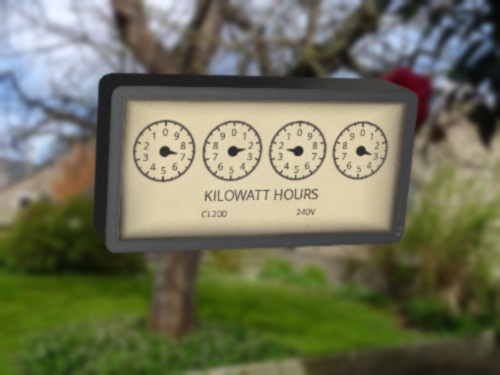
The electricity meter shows 7223 kWh
